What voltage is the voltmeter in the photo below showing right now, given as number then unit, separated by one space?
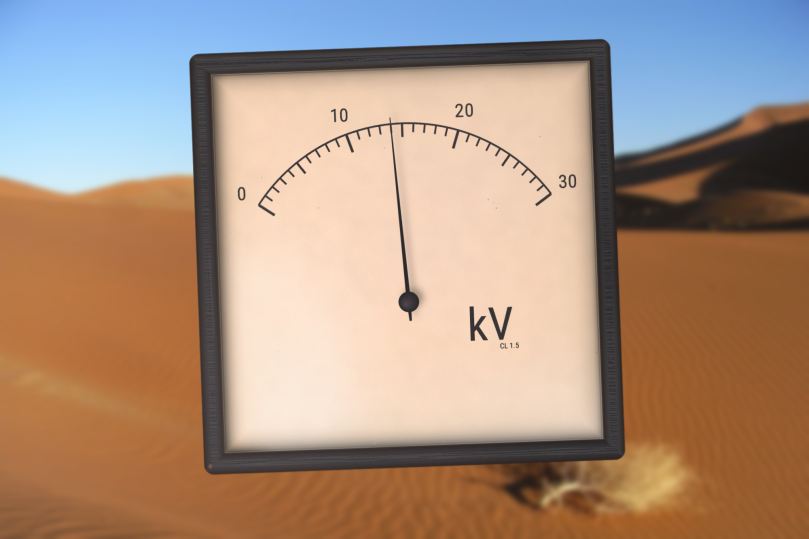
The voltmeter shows 14 kV
